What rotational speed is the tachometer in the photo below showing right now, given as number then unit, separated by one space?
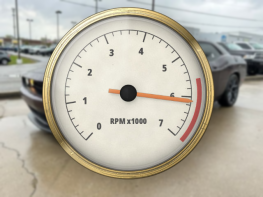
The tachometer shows 6100 rpm
